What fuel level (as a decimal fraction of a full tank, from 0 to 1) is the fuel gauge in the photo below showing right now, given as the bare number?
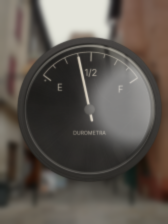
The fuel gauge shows 0.375
